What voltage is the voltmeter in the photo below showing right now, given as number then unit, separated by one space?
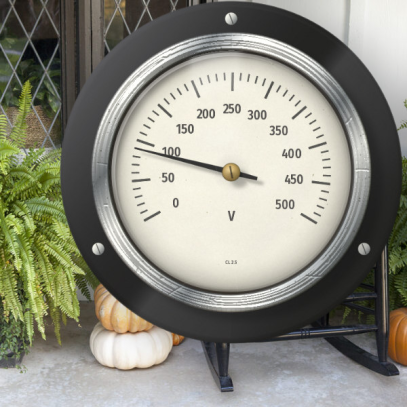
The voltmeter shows 90 V
